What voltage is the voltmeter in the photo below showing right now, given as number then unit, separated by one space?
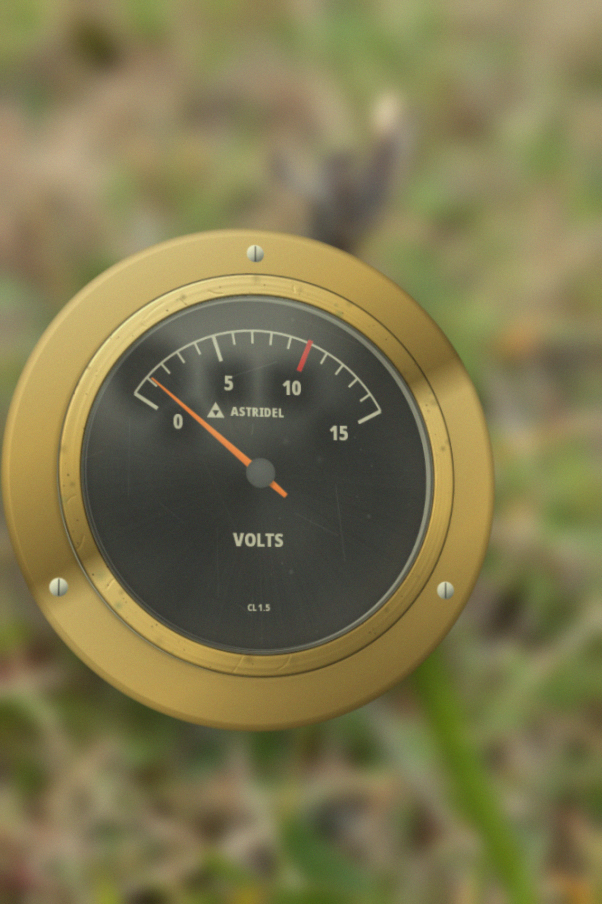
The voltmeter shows 1 V
